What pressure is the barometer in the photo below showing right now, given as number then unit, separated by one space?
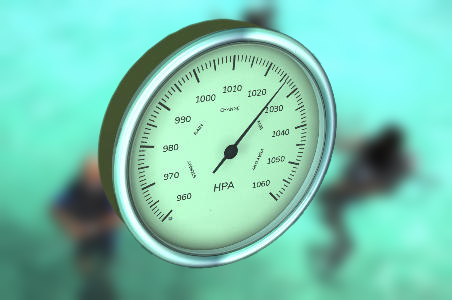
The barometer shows 1025 hPa
